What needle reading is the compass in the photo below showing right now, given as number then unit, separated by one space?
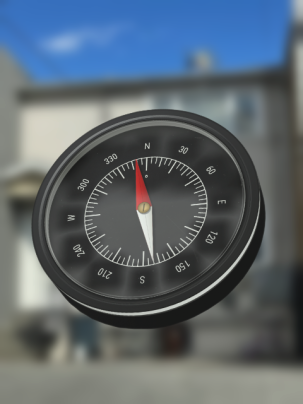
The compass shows 350 °
